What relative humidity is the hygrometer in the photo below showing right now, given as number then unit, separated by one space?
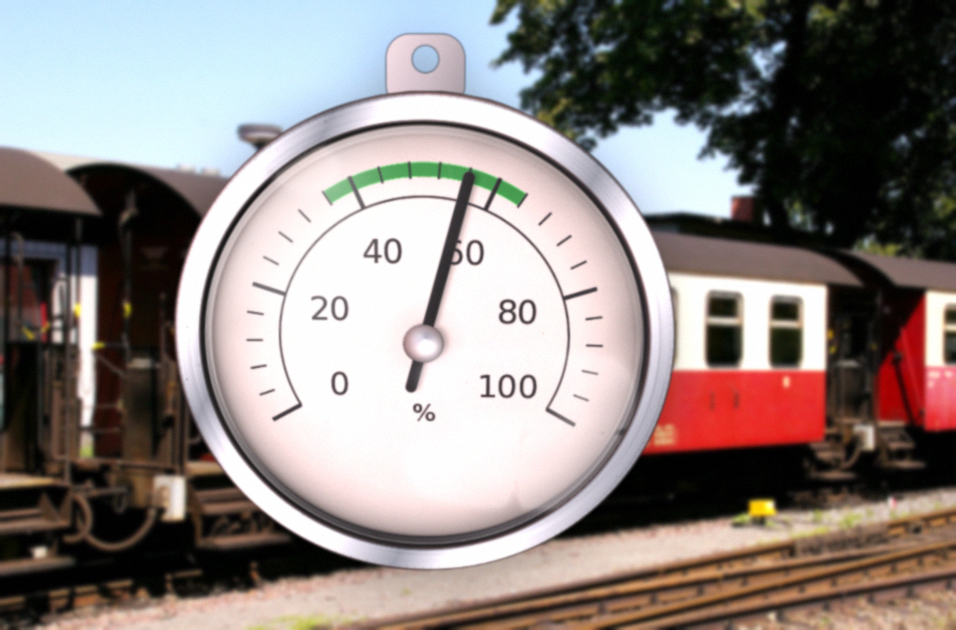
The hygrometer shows 56 %
